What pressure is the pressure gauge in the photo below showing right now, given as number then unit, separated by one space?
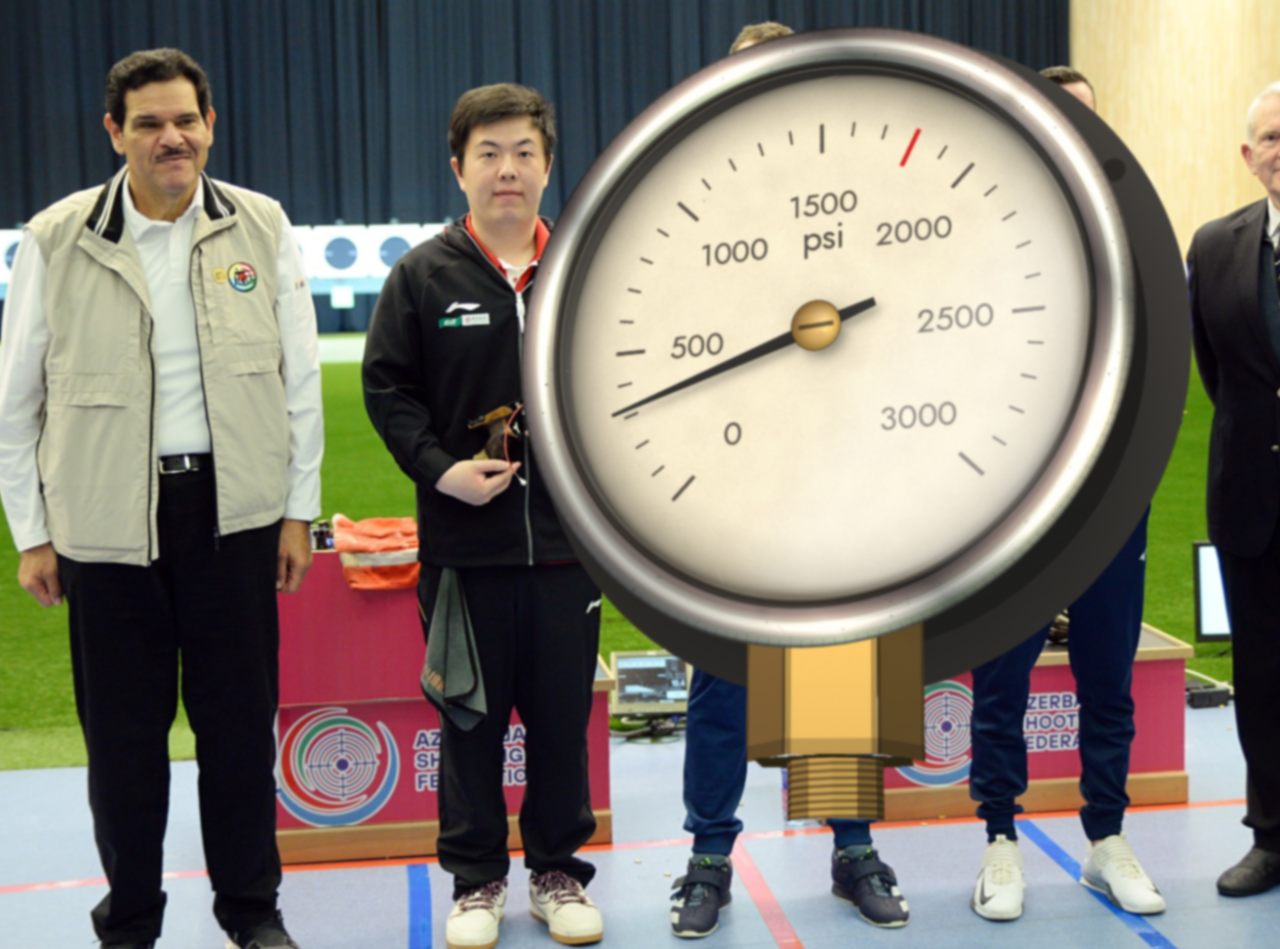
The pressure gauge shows 300 psi
